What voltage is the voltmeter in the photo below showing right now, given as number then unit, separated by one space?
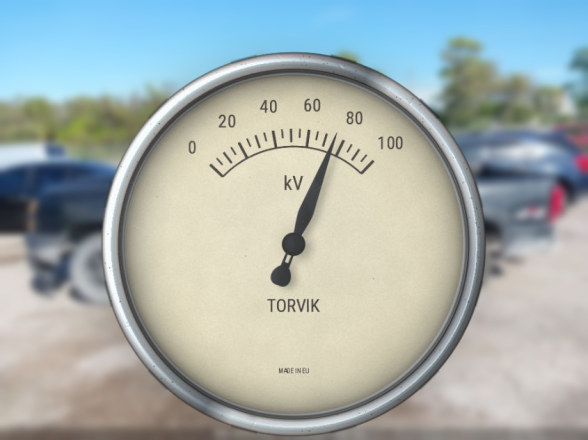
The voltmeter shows 75 kV
